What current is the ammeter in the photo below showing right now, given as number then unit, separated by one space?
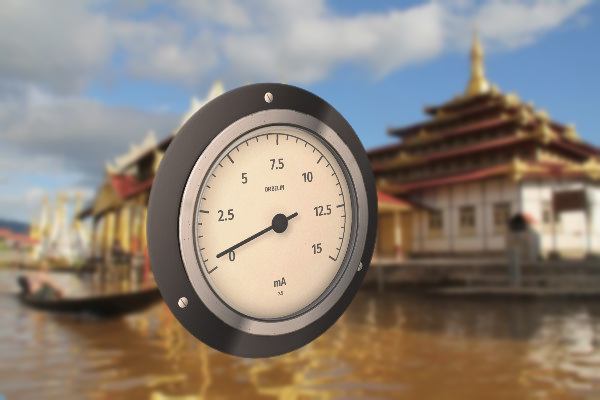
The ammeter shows 0.5 mA
